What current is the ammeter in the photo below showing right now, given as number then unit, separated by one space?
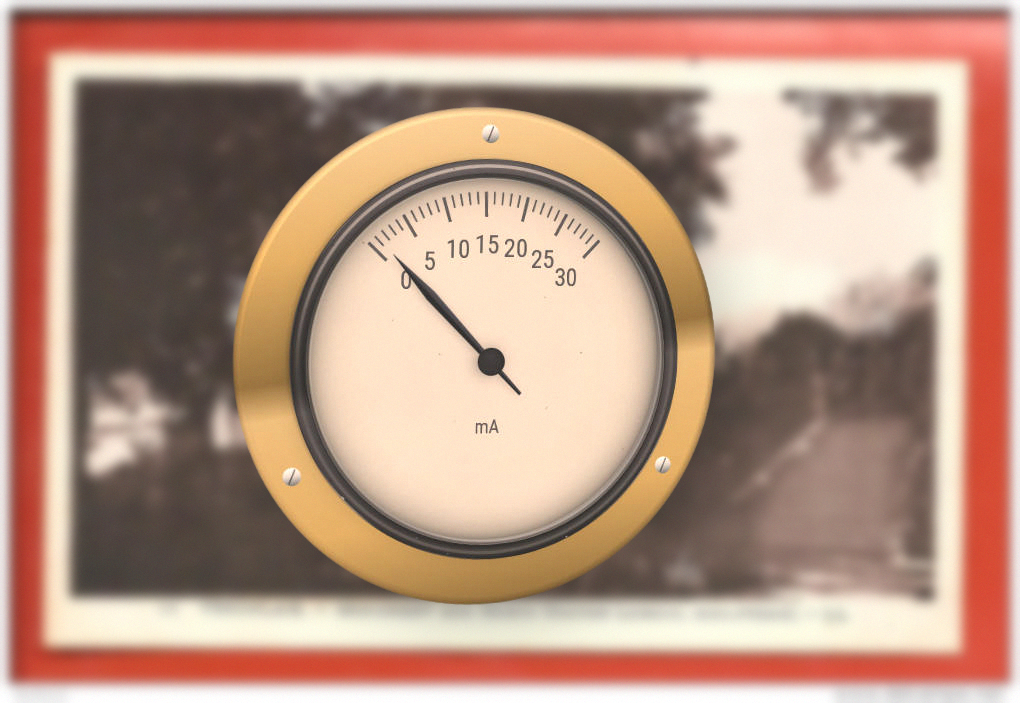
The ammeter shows 1 mA
